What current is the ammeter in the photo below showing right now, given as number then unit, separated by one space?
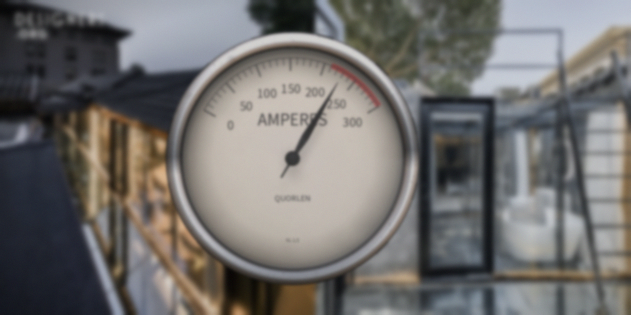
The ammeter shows 230 A
